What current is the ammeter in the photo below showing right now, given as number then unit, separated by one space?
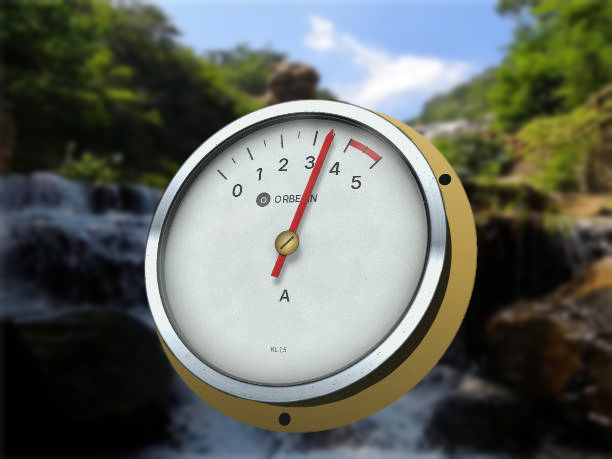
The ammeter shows 3.5 A
